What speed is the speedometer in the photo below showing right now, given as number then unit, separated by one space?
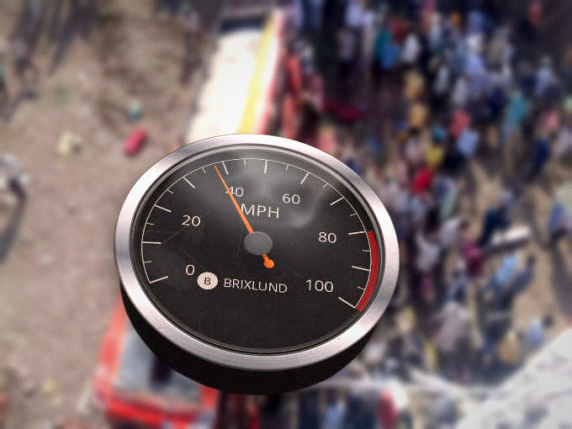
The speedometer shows 37.5 mph
